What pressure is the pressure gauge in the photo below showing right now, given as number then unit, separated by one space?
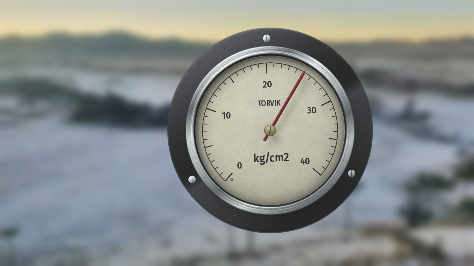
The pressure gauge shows 25 kg/cm²
